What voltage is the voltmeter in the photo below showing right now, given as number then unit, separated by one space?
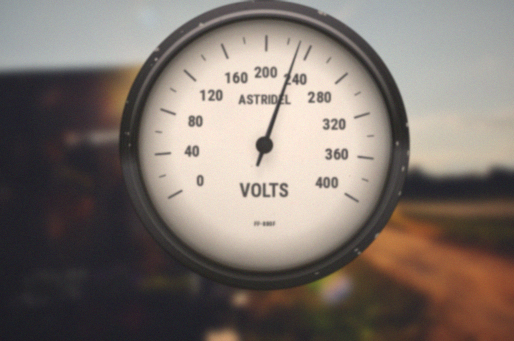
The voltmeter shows 230 V
